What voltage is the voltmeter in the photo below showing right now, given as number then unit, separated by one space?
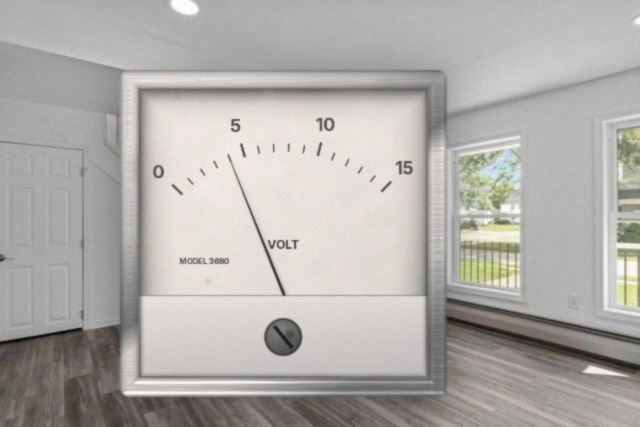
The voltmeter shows 4 V
